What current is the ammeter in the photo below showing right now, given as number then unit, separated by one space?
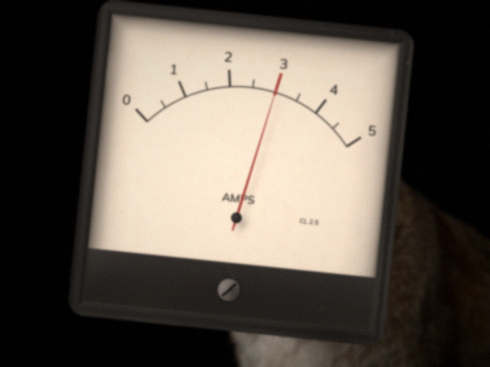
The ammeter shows 3 A
